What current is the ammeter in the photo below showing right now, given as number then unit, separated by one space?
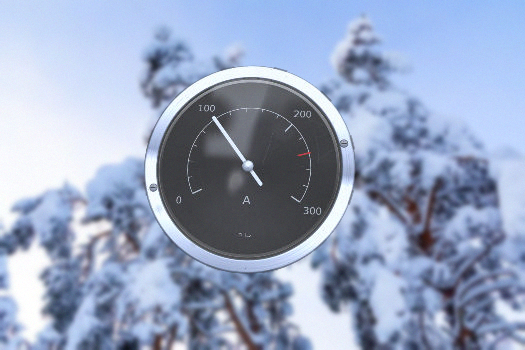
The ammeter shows 100 A
